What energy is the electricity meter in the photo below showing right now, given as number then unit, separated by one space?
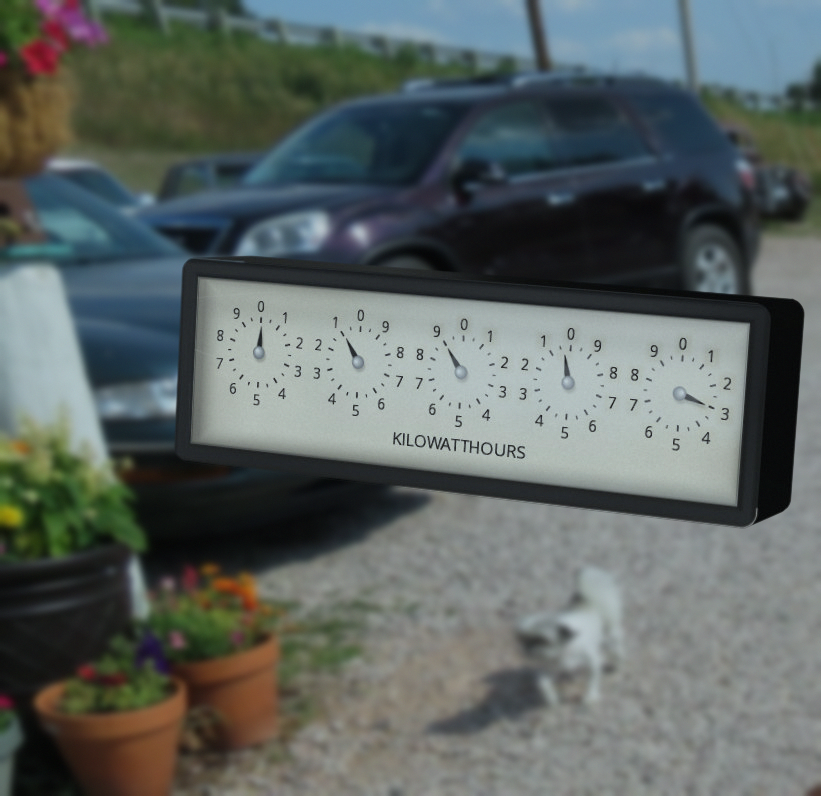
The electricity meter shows 903 kWh
